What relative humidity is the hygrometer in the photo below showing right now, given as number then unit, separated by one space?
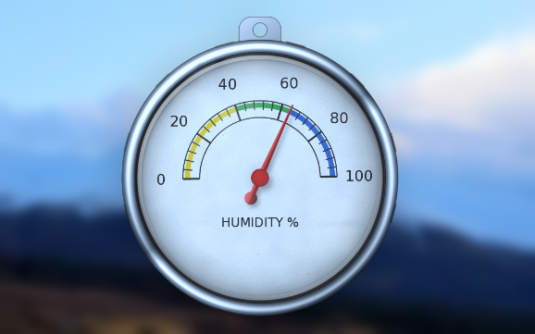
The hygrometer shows 64 %
